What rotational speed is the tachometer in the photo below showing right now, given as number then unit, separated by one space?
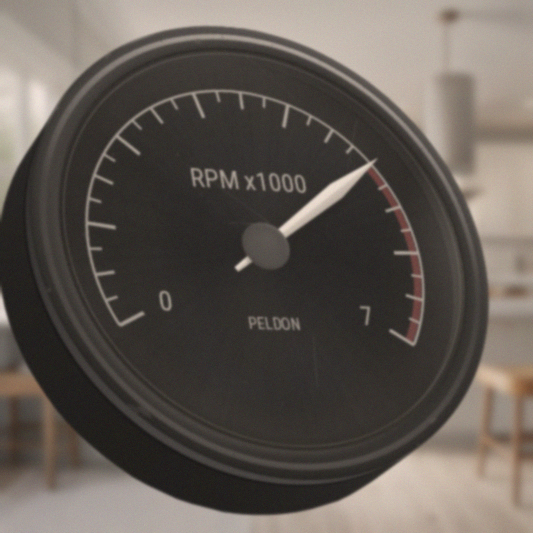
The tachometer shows 5000 rpm
